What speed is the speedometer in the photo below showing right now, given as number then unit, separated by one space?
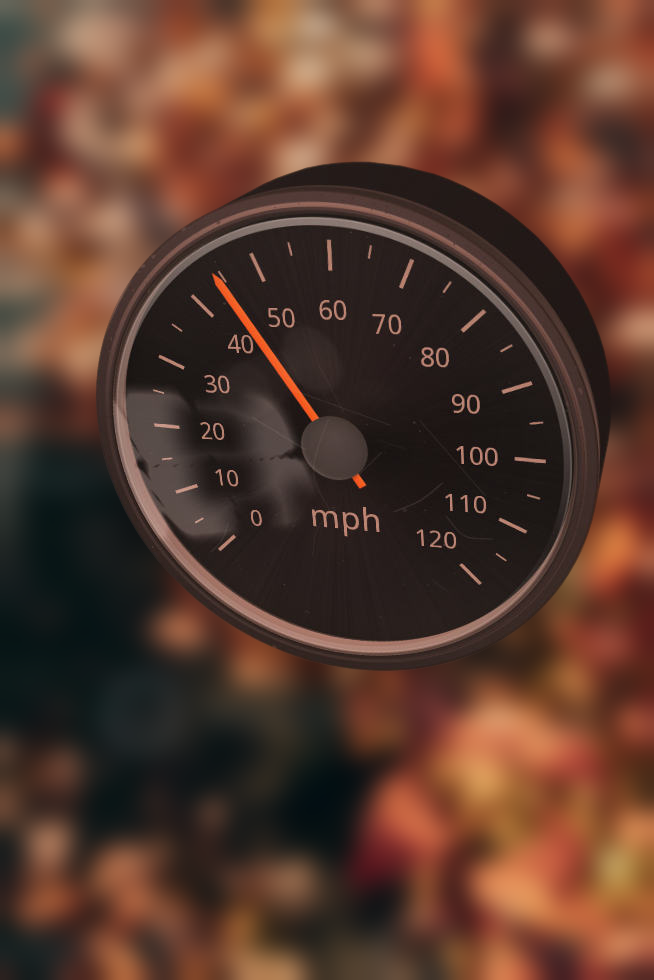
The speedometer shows 45 mph
